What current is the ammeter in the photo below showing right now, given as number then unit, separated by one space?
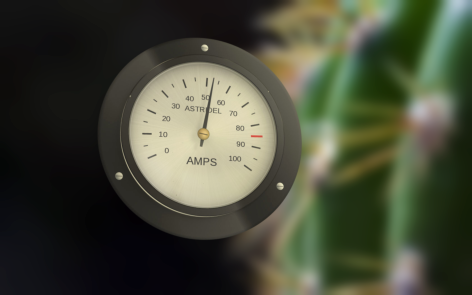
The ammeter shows 52.5 A
